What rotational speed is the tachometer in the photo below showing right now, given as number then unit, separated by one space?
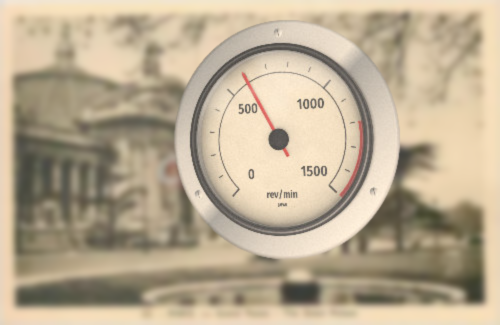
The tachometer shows 600 rpm
